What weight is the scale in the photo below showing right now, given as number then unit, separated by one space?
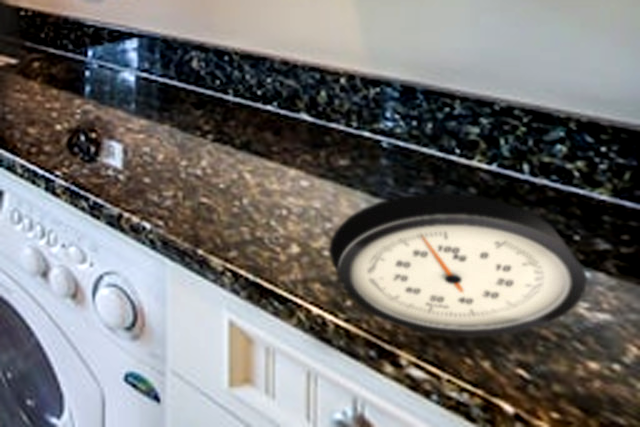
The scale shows 95 kg
